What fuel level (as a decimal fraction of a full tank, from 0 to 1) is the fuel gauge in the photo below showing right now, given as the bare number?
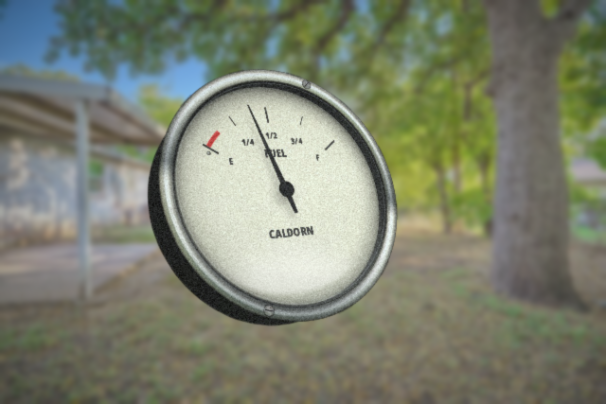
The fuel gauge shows 0.375
